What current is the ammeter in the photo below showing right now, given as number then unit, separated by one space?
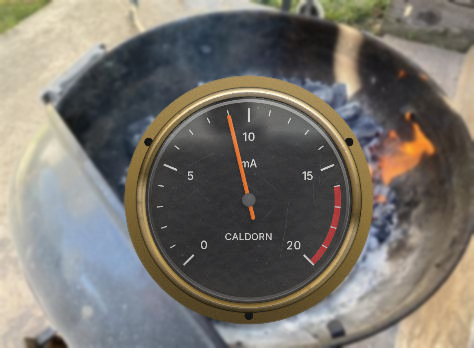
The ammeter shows 9 mA
